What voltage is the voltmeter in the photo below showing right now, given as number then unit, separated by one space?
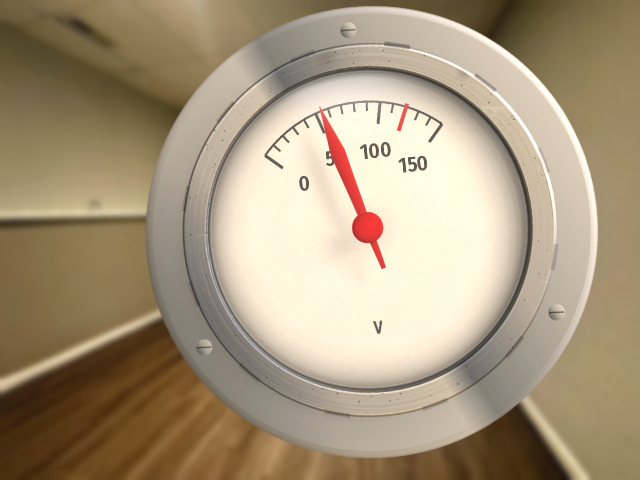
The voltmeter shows 55 V
